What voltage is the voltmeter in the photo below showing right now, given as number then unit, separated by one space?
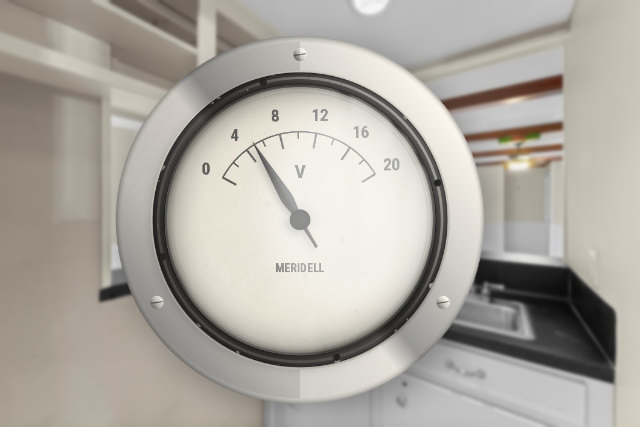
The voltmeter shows 5 V
